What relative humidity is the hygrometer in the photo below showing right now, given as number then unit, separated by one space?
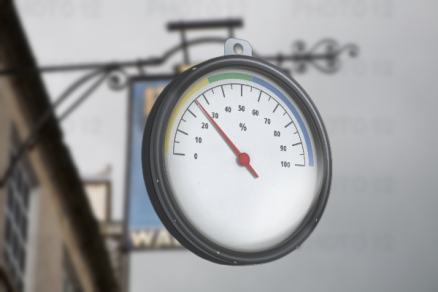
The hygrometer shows 25 %
